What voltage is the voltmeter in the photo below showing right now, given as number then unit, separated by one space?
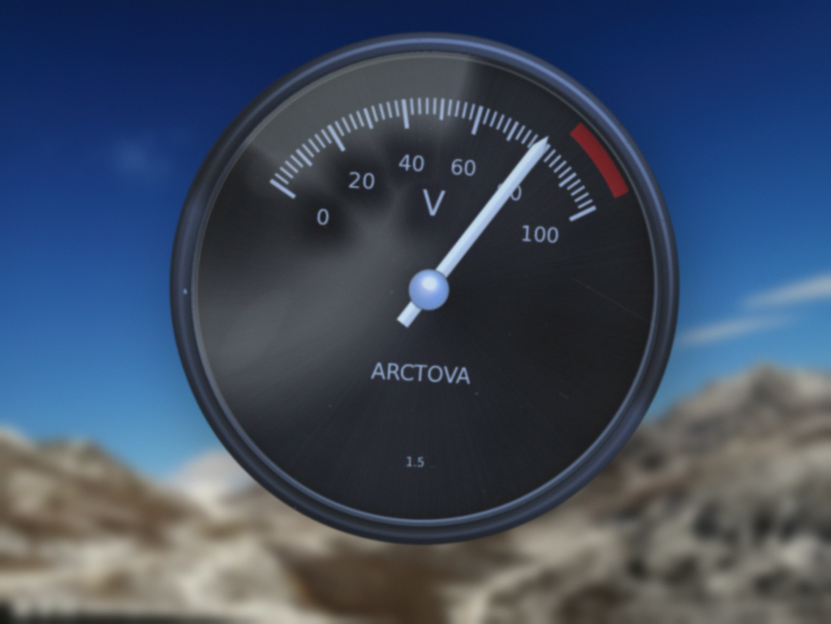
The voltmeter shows 78 V
